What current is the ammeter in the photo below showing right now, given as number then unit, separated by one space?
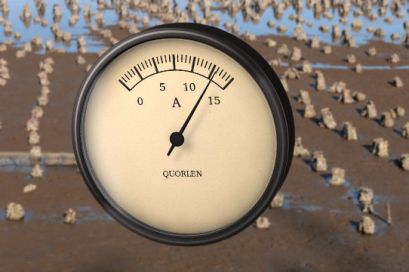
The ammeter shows 13 A
